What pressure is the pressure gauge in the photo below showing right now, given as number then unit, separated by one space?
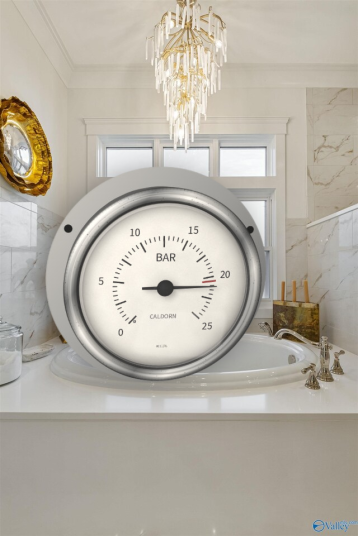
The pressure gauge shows 21 bar
